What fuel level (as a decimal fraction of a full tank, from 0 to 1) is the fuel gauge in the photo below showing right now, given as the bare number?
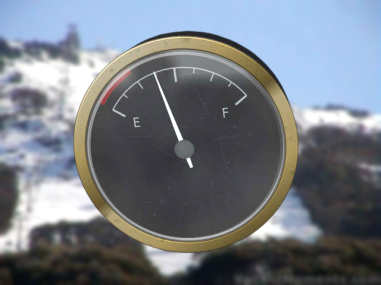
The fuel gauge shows 0.375
